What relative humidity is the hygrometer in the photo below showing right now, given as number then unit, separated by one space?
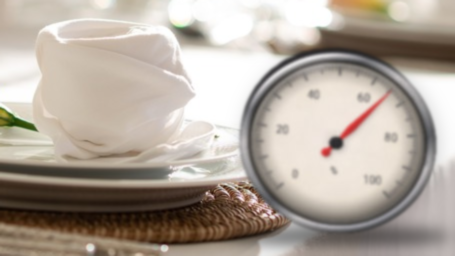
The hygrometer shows 65 %
